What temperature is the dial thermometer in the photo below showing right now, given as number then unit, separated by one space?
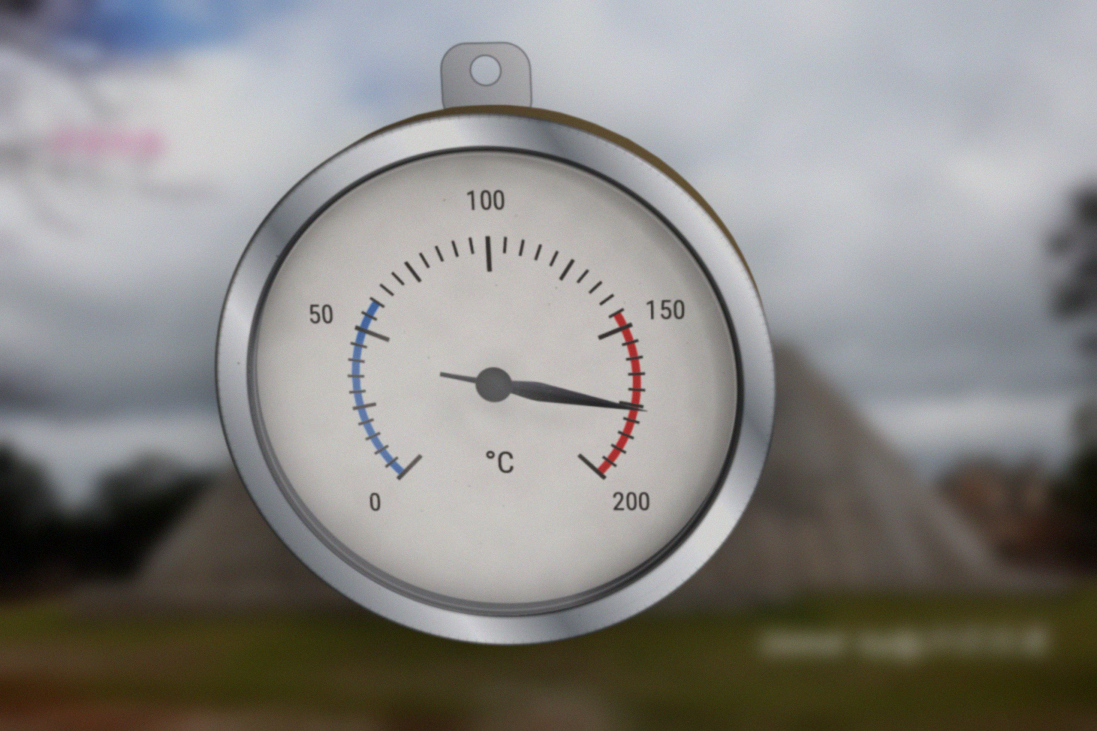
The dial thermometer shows 175 °C
